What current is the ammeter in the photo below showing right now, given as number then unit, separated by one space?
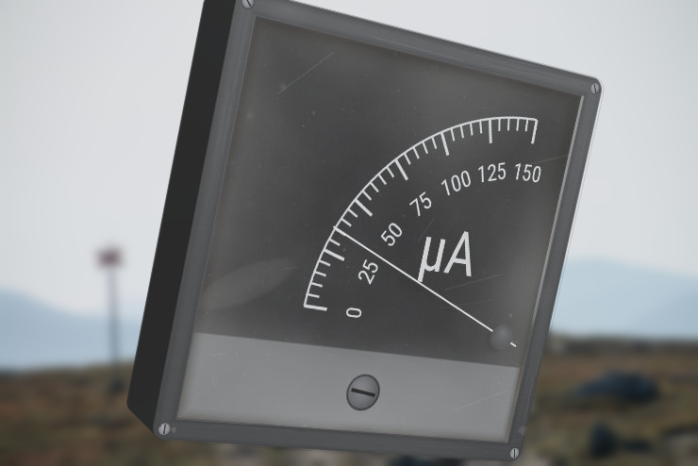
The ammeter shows 35 µA
